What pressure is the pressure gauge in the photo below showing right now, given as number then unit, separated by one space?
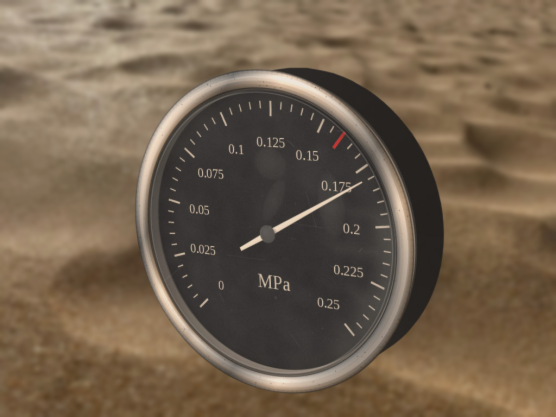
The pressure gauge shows 0.18 MPa
